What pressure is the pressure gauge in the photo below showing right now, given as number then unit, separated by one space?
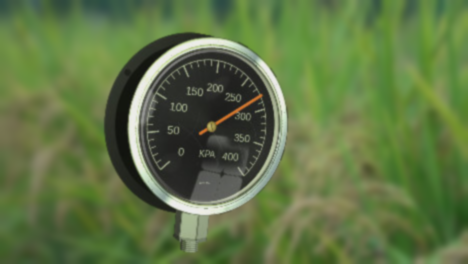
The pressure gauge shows 280 kPa
